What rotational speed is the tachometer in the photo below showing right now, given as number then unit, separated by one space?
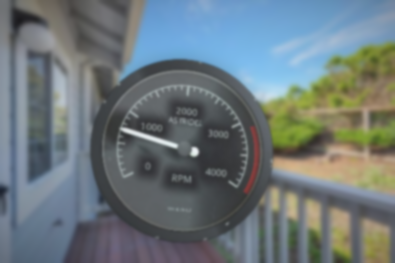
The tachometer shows 700 rpm
